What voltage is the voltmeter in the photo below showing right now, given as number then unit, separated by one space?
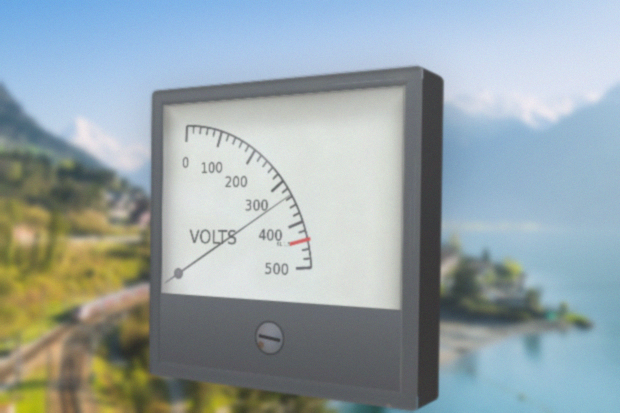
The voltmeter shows 340 V
